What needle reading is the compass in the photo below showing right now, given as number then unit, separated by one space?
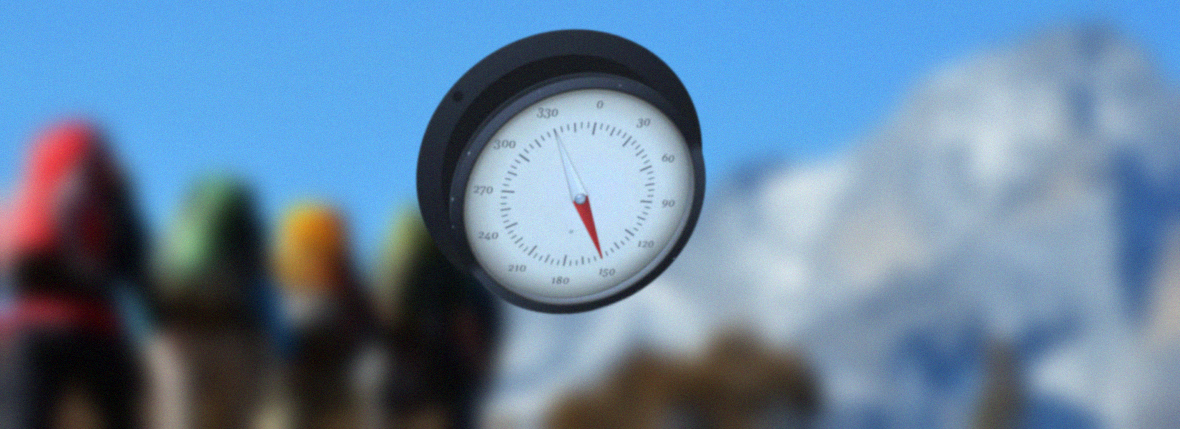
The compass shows 150 °
